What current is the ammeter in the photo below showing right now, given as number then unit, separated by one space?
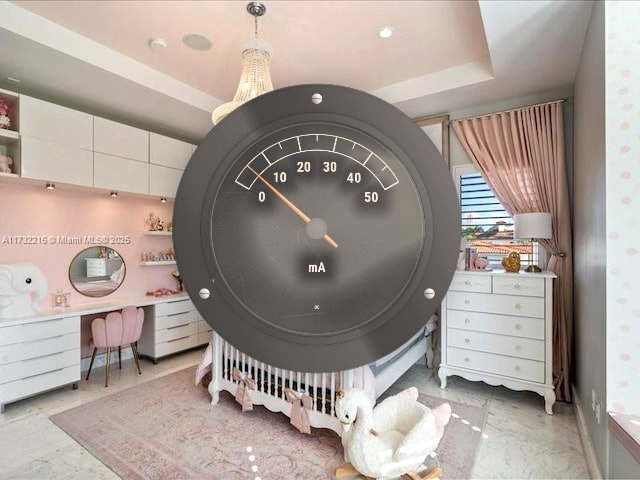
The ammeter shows 5 mA
